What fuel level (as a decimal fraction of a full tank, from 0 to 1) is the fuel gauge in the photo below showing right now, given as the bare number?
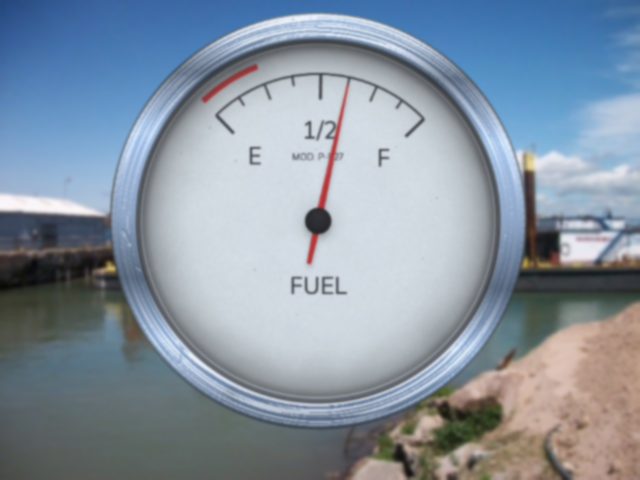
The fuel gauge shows 0.625
